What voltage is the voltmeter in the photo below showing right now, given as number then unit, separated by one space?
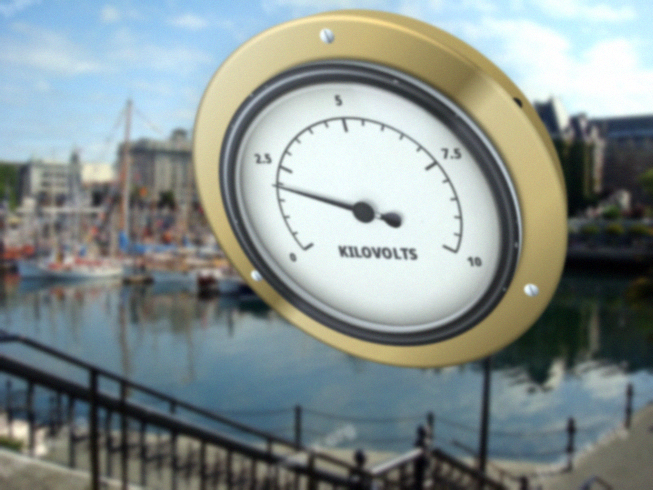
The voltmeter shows 2 kV
